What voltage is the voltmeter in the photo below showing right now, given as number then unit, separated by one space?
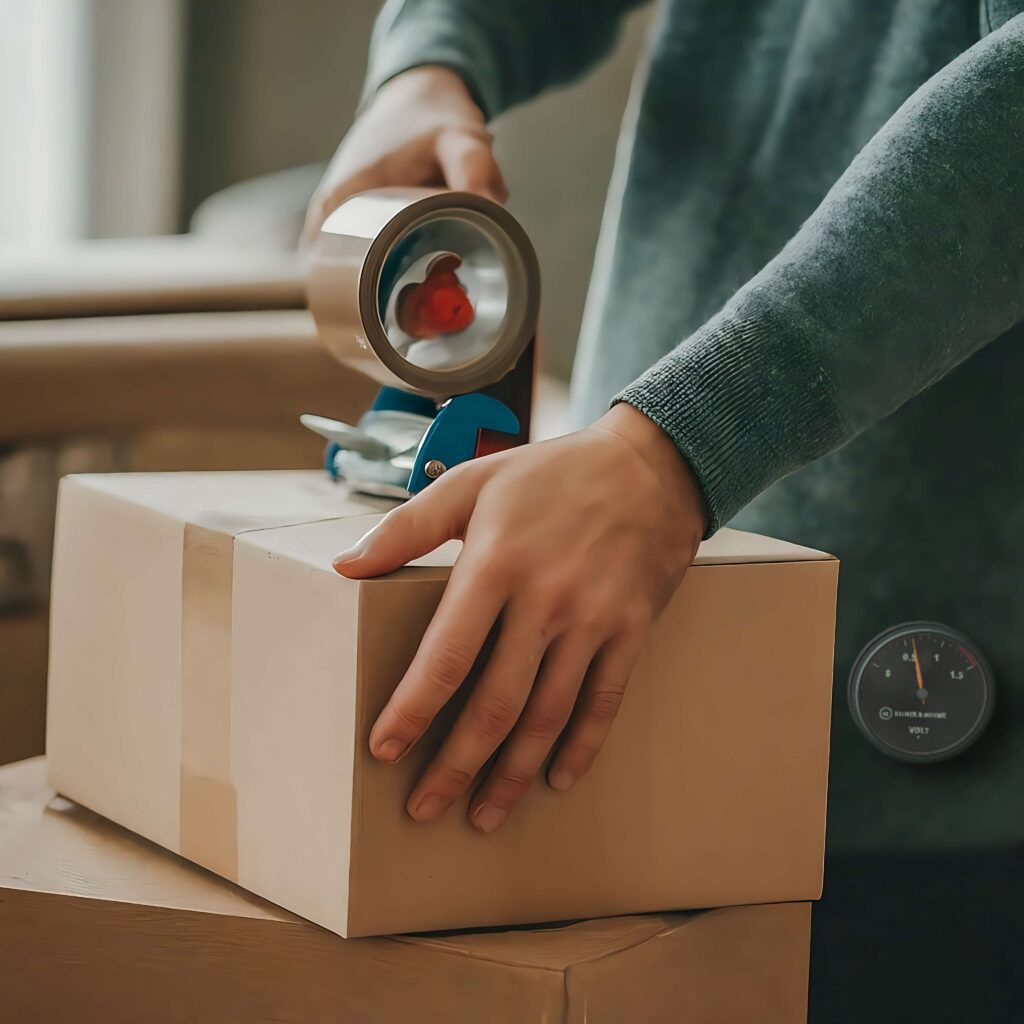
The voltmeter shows 0.6 V
